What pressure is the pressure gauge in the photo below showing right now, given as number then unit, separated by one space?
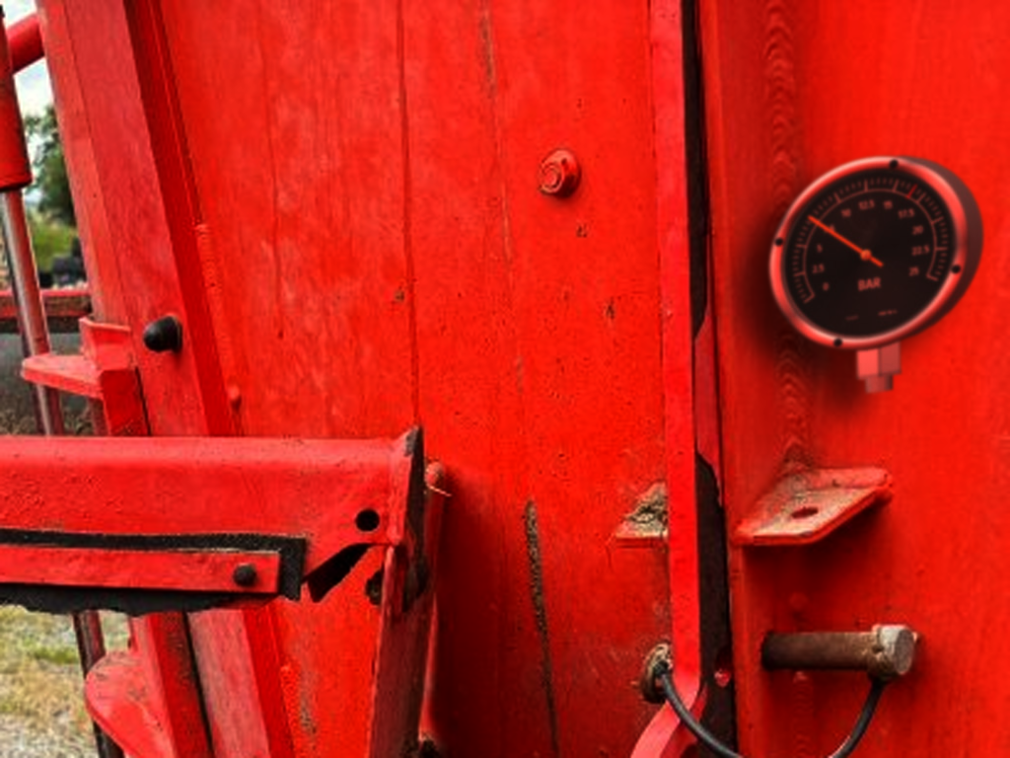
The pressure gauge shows 7.5 bar
